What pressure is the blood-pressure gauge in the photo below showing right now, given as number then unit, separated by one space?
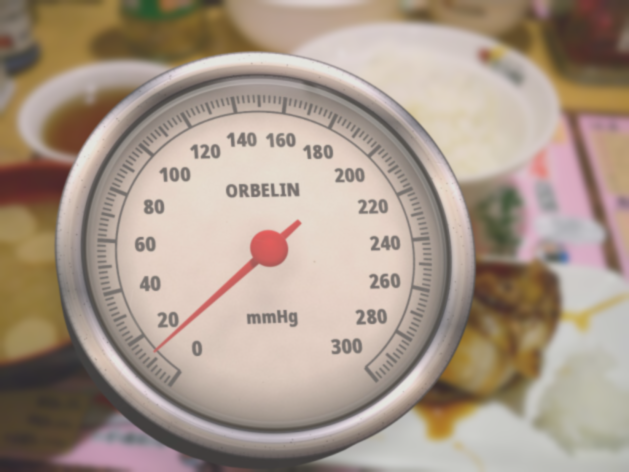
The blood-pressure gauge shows 12 mmHg
